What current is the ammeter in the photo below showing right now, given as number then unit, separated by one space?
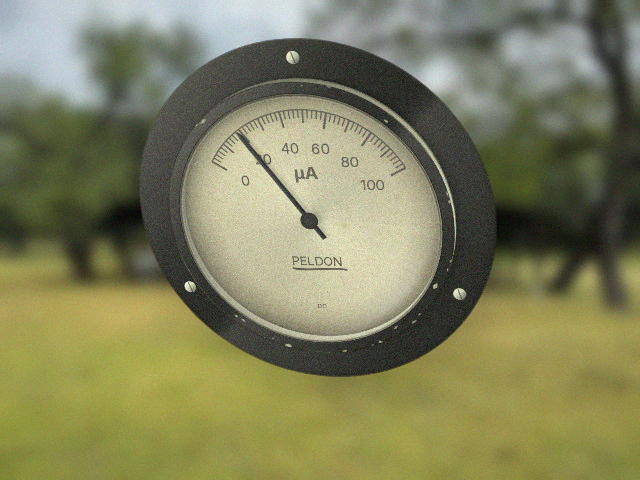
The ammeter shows 20 µA
